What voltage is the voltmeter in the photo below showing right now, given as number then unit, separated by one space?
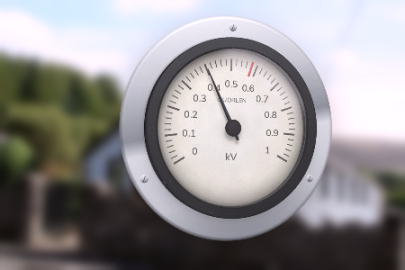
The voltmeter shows 0.4 kV
